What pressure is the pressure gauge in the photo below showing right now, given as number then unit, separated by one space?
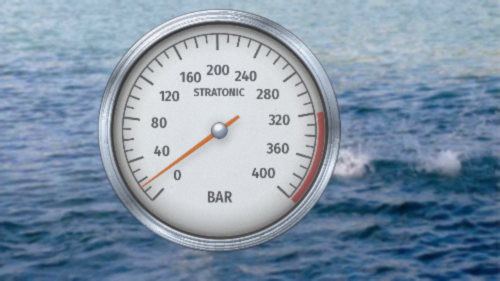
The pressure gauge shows 15 bar
